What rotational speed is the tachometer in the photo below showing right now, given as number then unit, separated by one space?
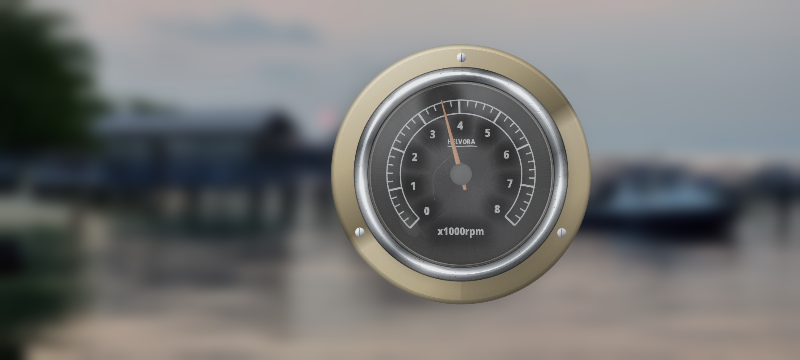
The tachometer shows 3600 rpm
